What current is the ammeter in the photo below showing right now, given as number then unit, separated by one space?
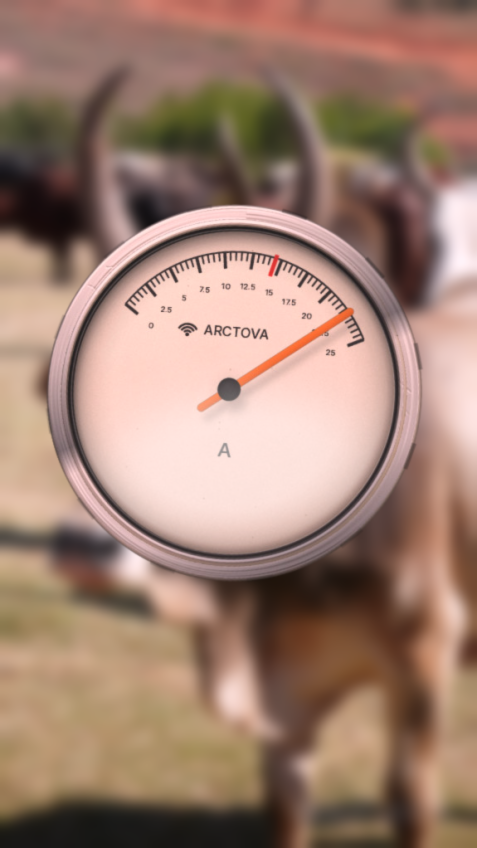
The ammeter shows 22.5 A
